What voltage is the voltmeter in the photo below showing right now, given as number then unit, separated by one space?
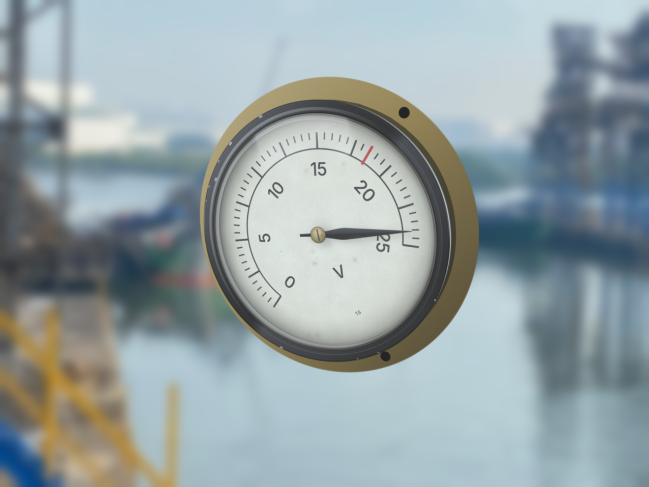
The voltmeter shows 24 V
